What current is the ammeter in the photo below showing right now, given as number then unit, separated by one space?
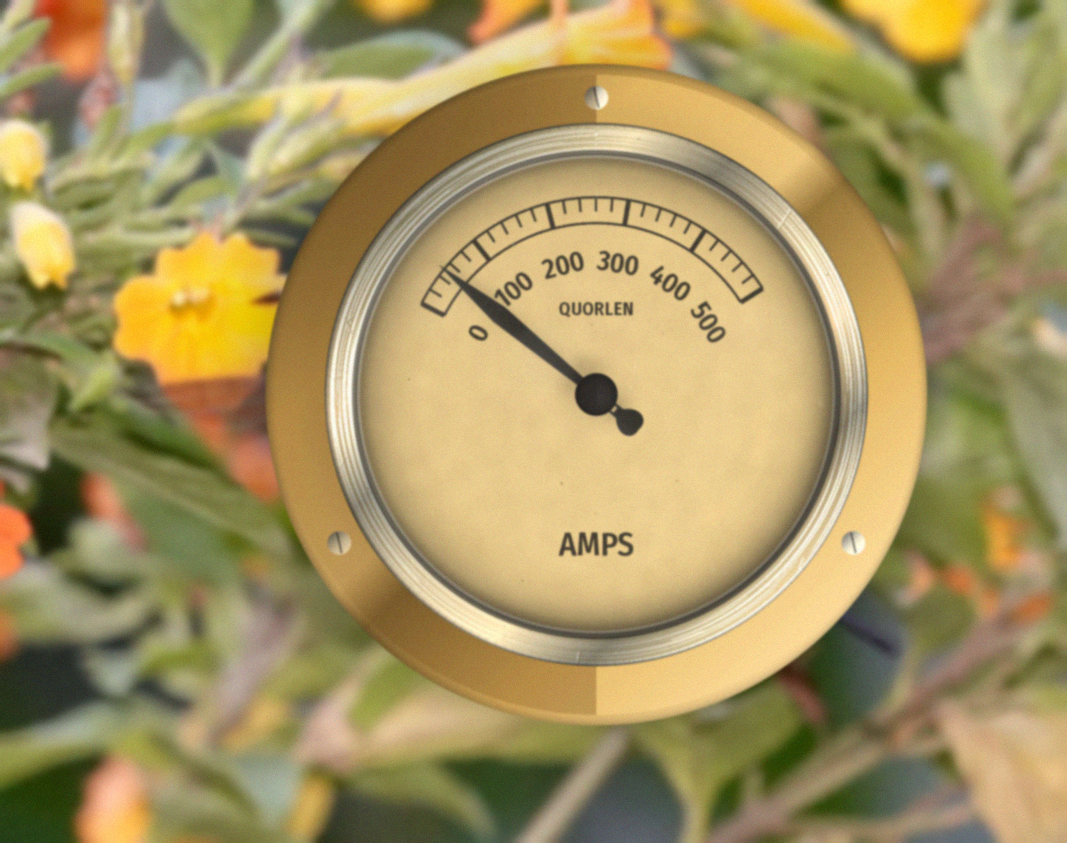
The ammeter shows 50 A
